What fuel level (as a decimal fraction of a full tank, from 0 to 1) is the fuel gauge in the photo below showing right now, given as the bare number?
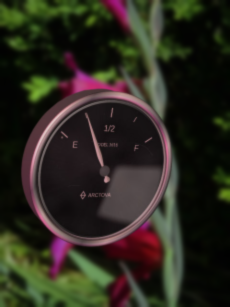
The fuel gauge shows 0.25
